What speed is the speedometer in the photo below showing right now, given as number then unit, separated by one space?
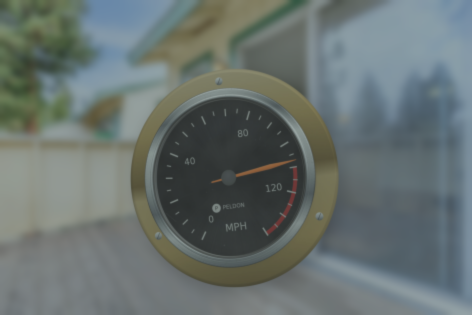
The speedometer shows 107.5 mph
